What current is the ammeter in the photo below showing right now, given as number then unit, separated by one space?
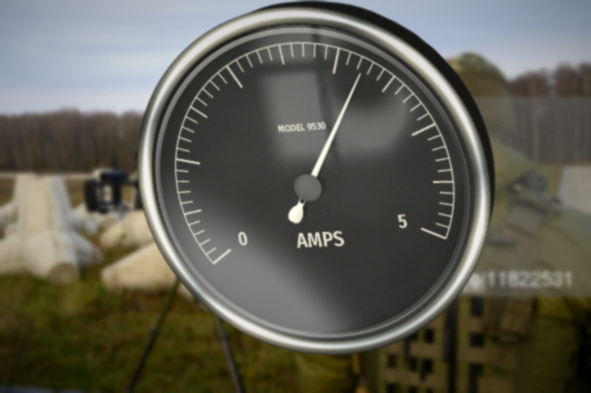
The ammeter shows 3.25 A
